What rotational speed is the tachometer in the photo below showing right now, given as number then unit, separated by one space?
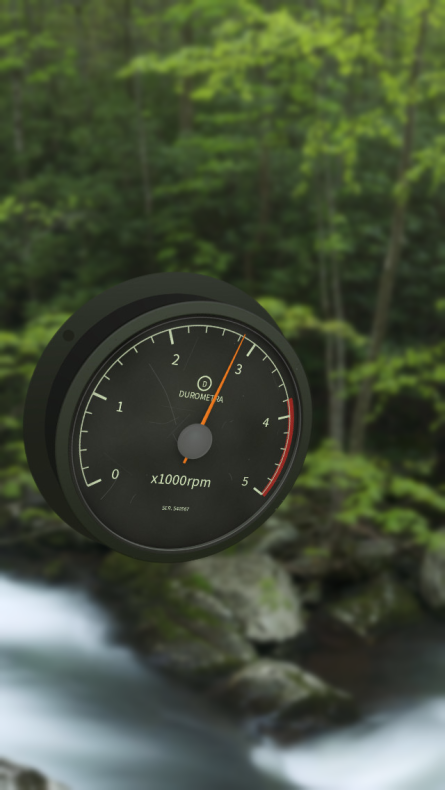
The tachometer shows 2800 rpm
